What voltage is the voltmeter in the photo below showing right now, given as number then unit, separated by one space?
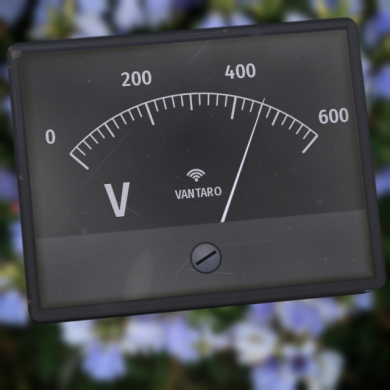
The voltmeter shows 460 V
